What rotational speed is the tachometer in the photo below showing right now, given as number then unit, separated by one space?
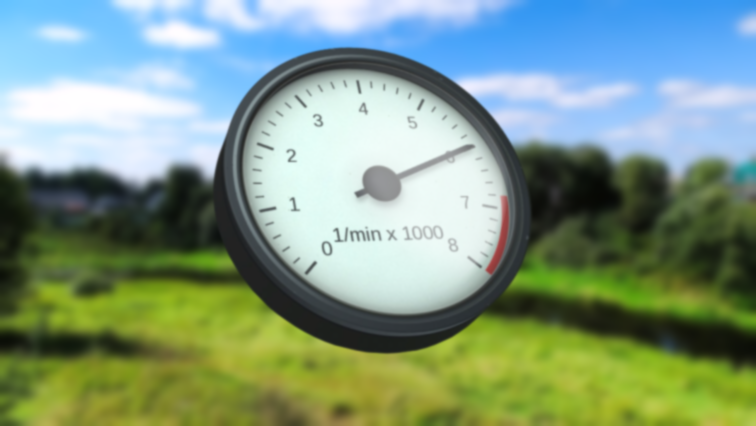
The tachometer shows 6000 rpm
